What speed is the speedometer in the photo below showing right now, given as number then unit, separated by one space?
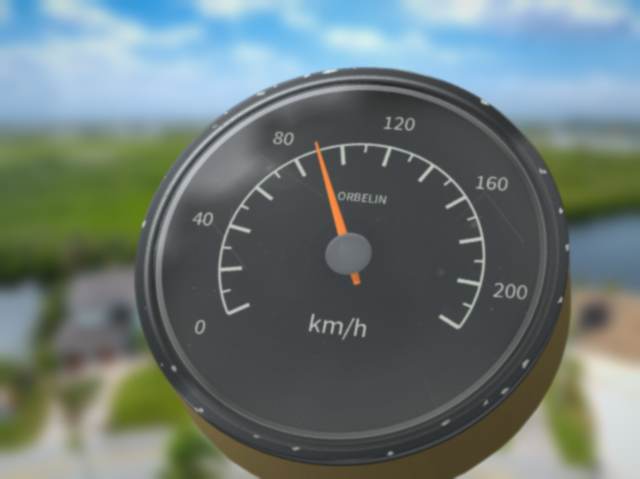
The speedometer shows 90 km/h
